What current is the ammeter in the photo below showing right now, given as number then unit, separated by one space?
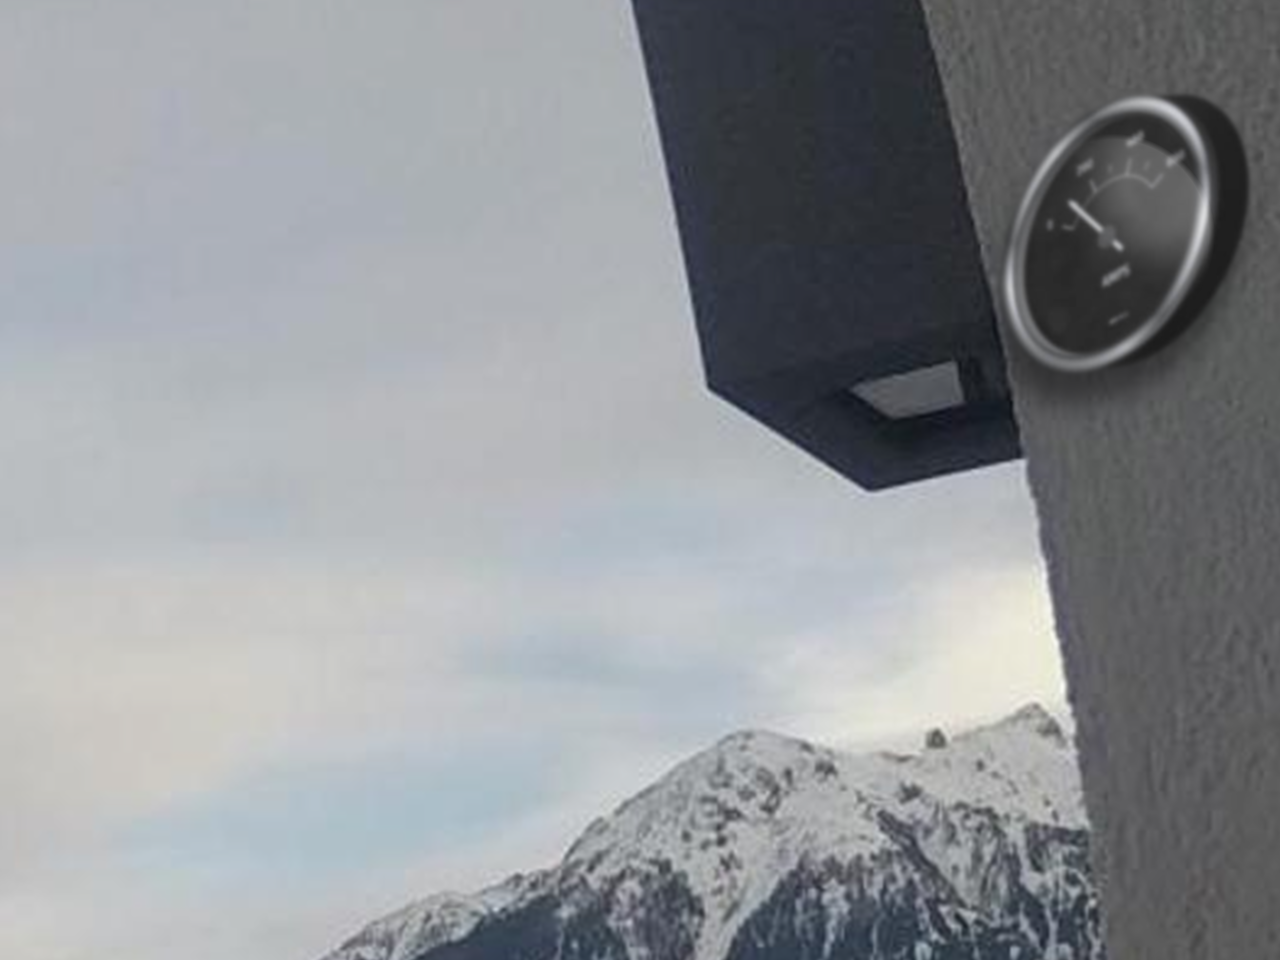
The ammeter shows 100 A
